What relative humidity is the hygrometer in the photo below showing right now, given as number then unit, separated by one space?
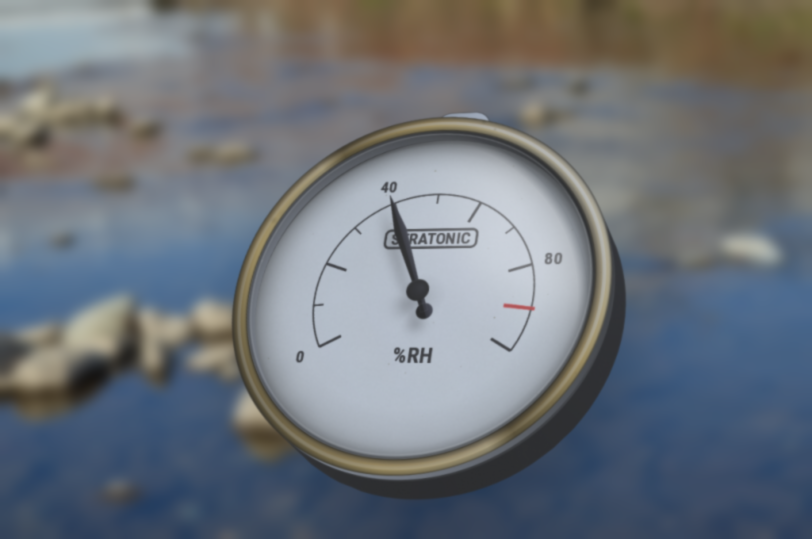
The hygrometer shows 40 %
